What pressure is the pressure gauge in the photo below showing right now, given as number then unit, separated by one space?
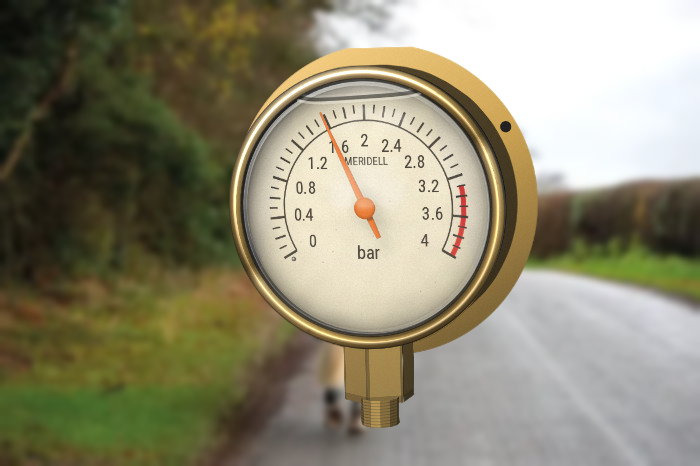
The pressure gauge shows 1.6 bar
